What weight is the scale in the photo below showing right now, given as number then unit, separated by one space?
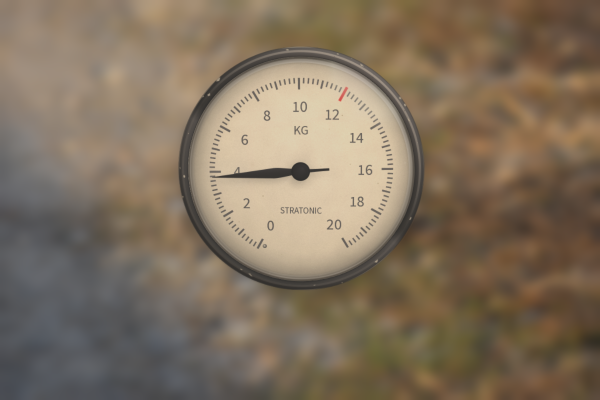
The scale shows 3.8 kg
